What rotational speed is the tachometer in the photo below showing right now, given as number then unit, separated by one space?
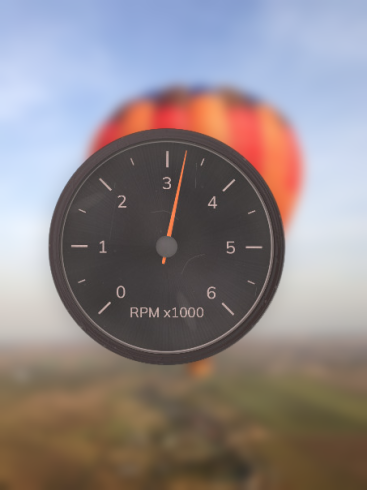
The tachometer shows 3250 rpm
